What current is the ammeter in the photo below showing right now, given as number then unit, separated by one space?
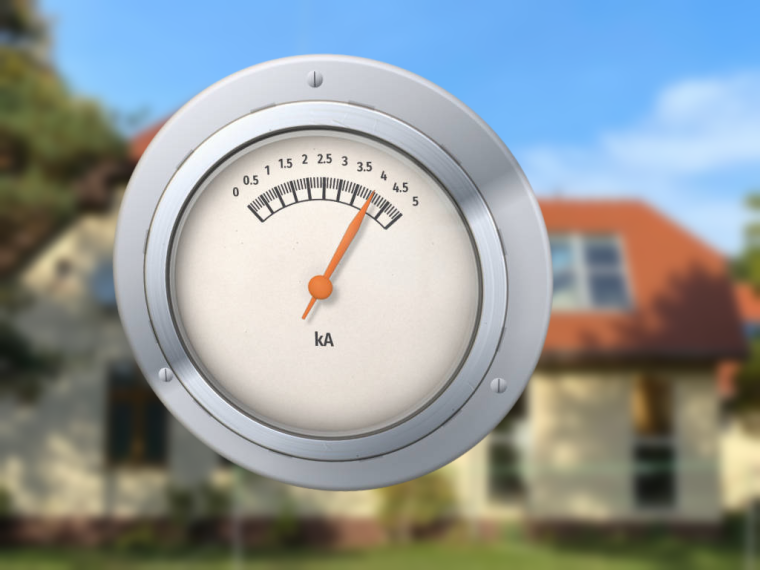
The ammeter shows 4 kA
